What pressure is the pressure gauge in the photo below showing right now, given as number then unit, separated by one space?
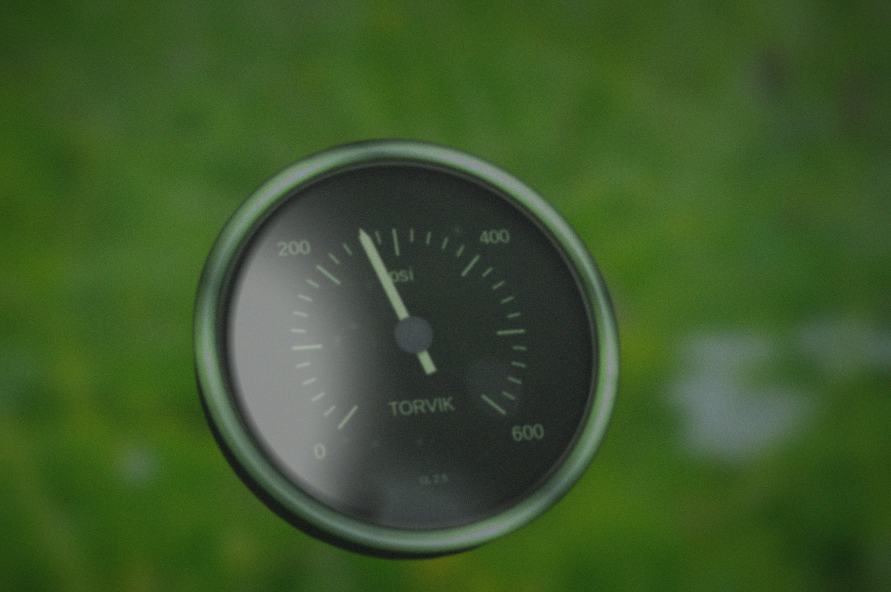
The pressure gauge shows 260 psi
